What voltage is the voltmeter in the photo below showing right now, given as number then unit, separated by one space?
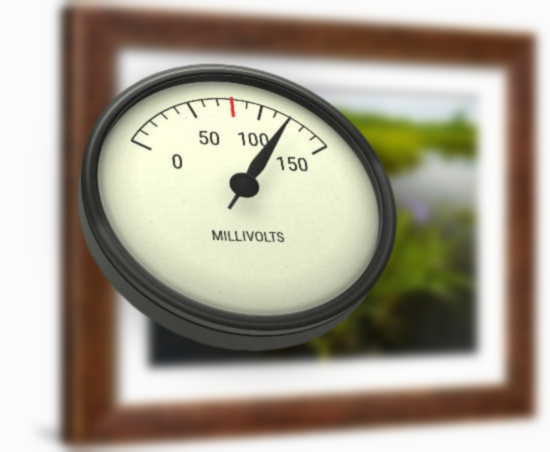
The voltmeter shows 120 mV
